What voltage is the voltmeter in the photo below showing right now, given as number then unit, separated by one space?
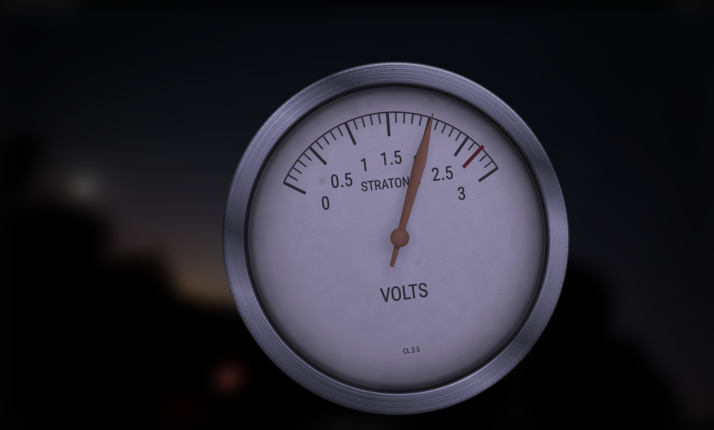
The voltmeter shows 2 V
